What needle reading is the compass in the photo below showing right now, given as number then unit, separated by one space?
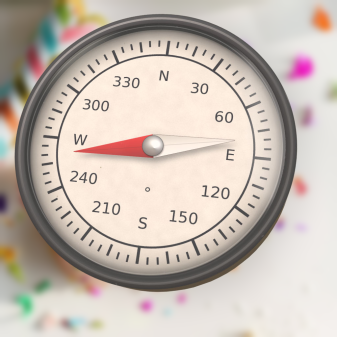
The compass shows 260 °
